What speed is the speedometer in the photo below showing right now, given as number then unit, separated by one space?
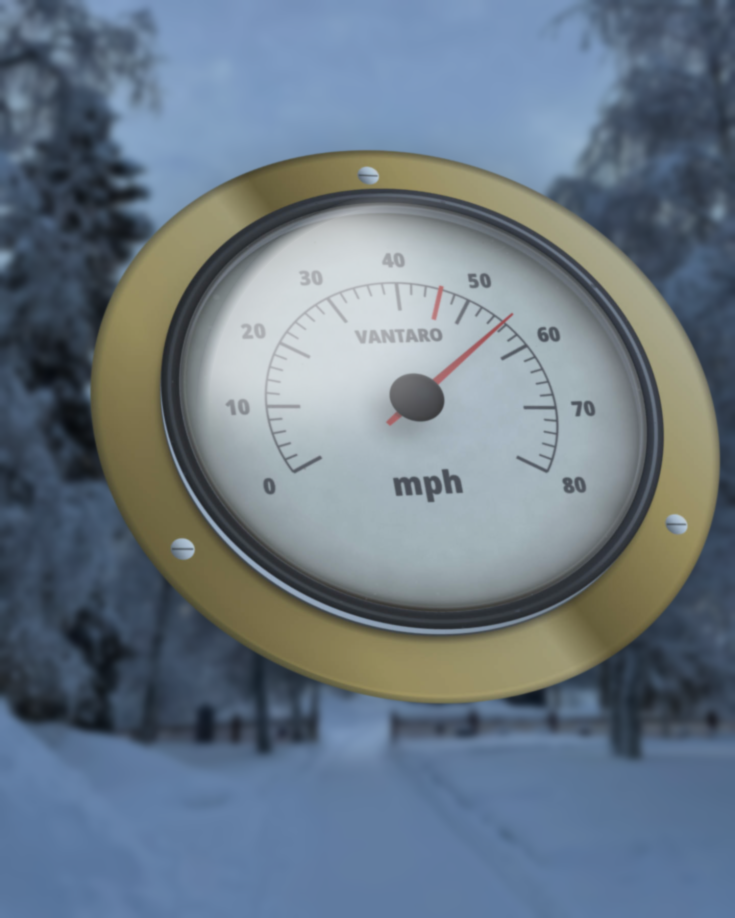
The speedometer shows 56 mph
